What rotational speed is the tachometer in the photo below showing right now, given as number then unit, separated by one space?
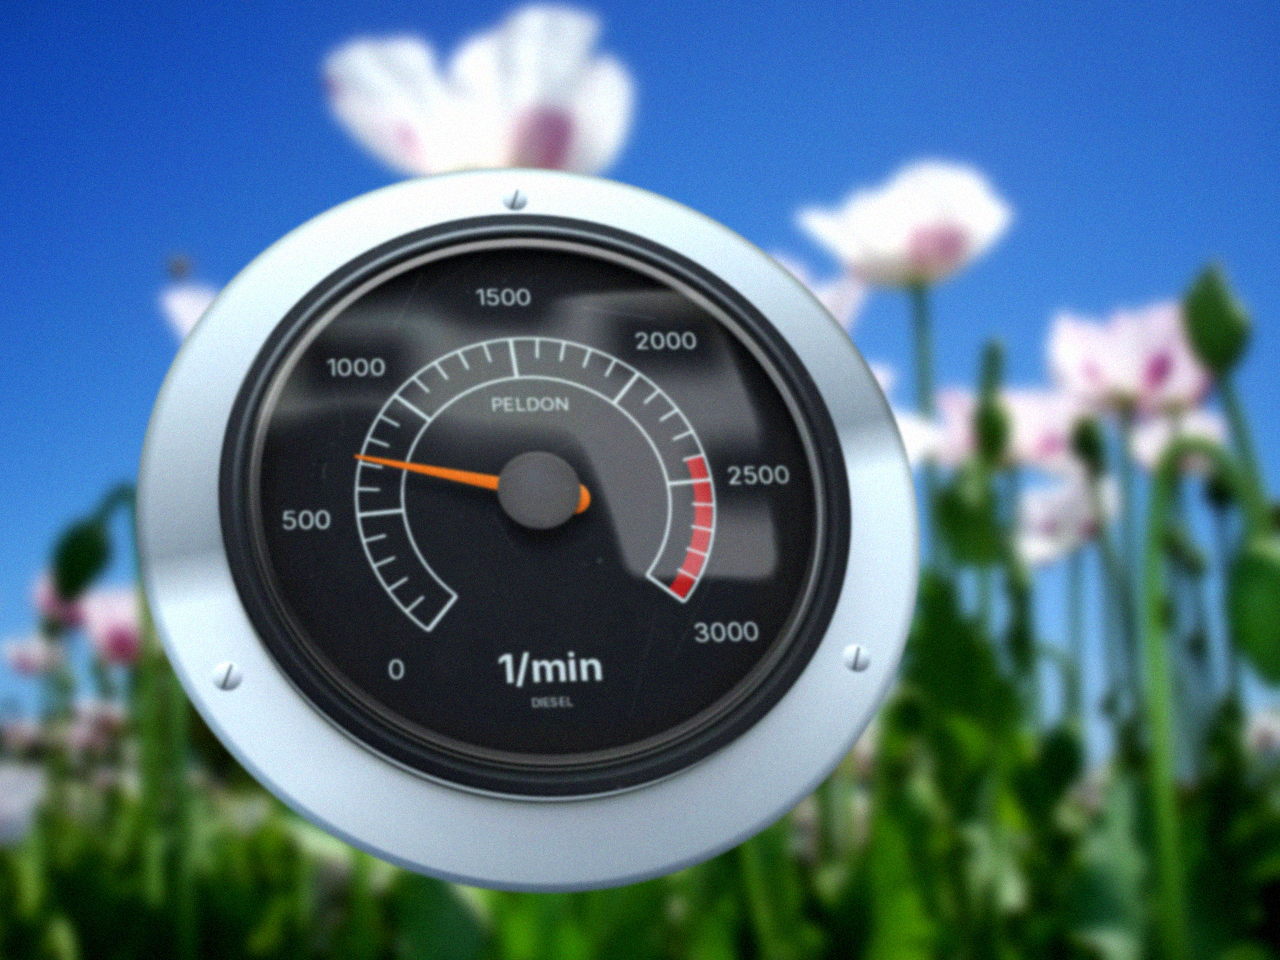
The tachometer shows 700 rpm
